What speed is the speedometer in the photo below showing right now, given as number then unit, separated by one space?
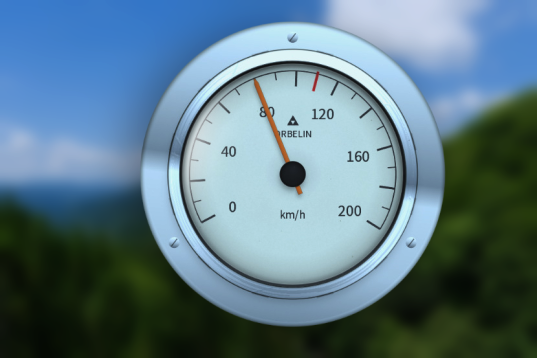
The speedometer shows 80 km/h
